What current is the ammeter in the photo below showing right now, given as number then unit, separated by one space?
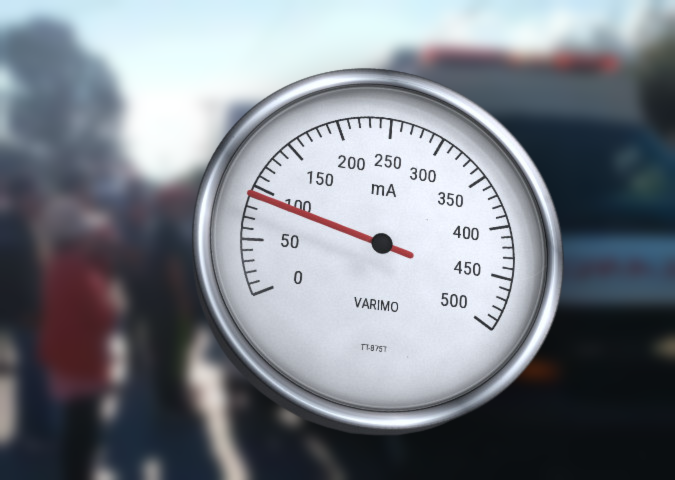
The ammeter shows 90 mA
